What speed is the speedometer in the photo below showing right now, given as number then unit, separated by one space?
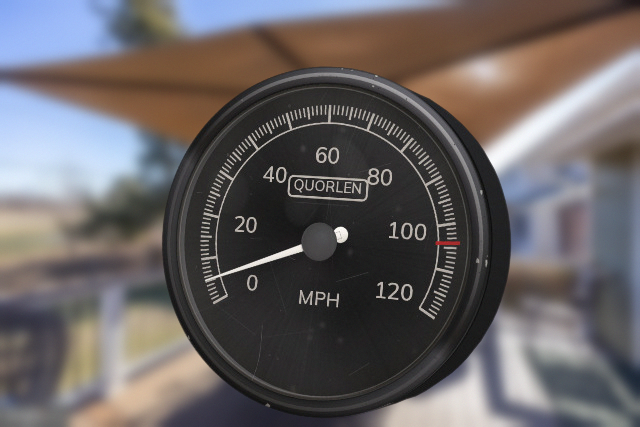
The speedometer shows 5 mph
